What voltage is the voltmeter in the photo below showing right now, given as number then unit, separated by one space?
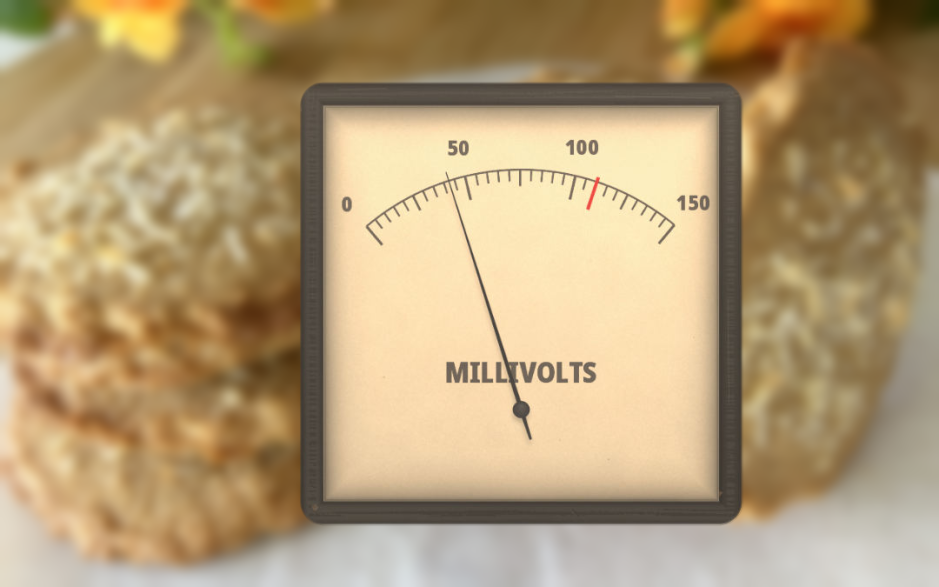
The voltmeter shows 42.5 mV
